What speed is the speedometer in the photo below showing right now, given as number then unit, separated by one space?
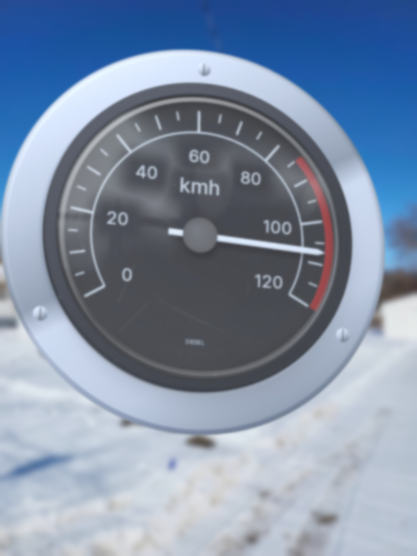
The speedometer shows 107.5 km/h
